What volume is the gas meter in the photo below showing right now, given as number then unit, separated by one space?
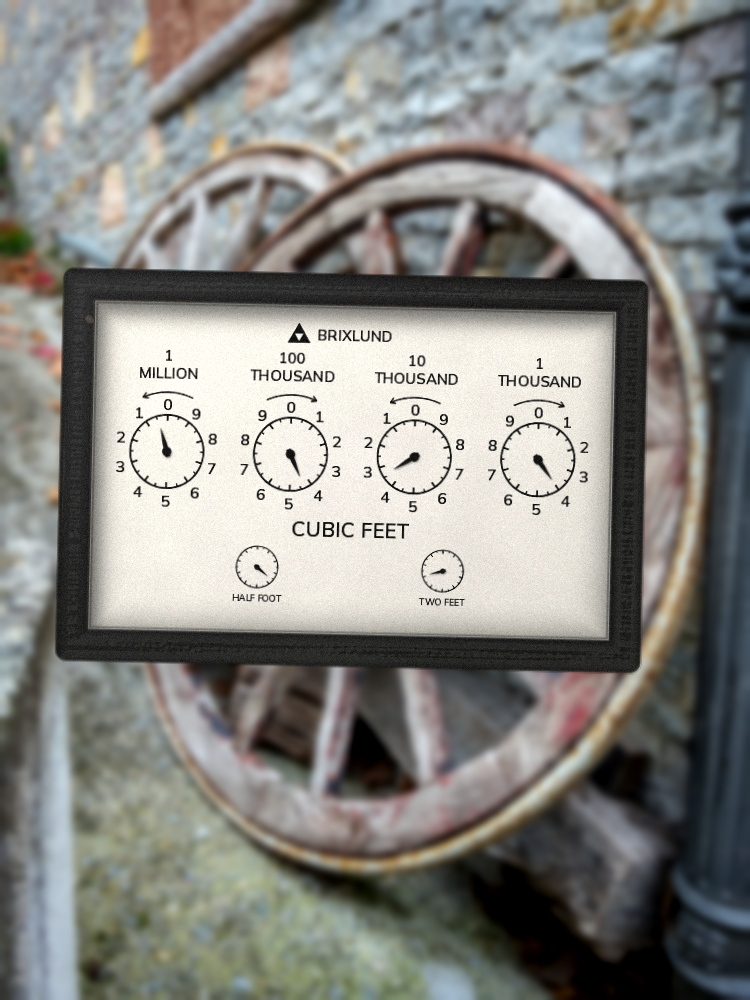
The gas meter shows 43400 ft³
